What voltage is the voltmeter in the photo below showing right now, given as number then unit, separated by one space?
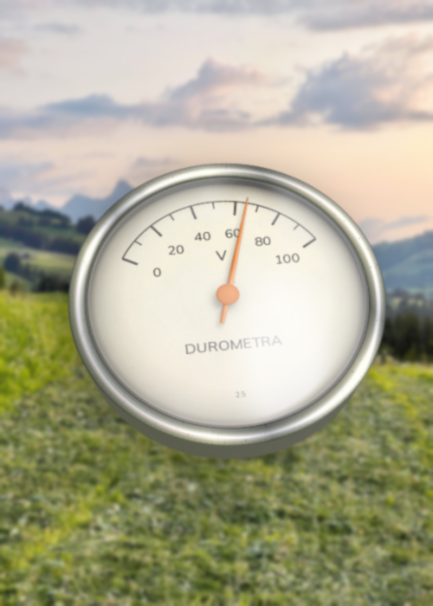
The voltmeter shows 65 V
